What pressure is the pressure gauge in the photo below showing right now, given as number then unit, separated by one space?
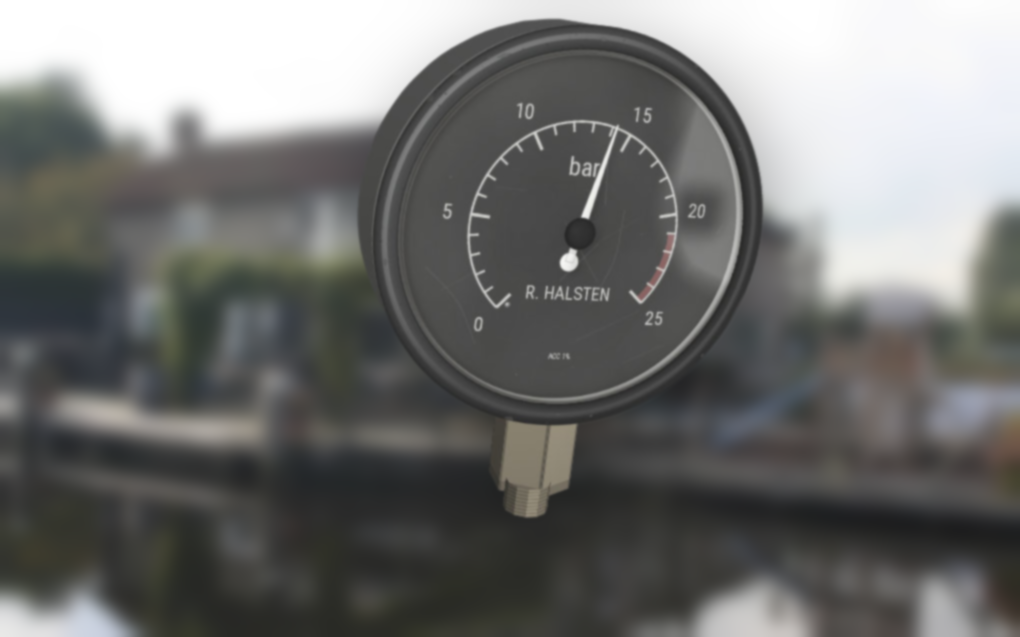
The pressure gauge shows 14 bar
